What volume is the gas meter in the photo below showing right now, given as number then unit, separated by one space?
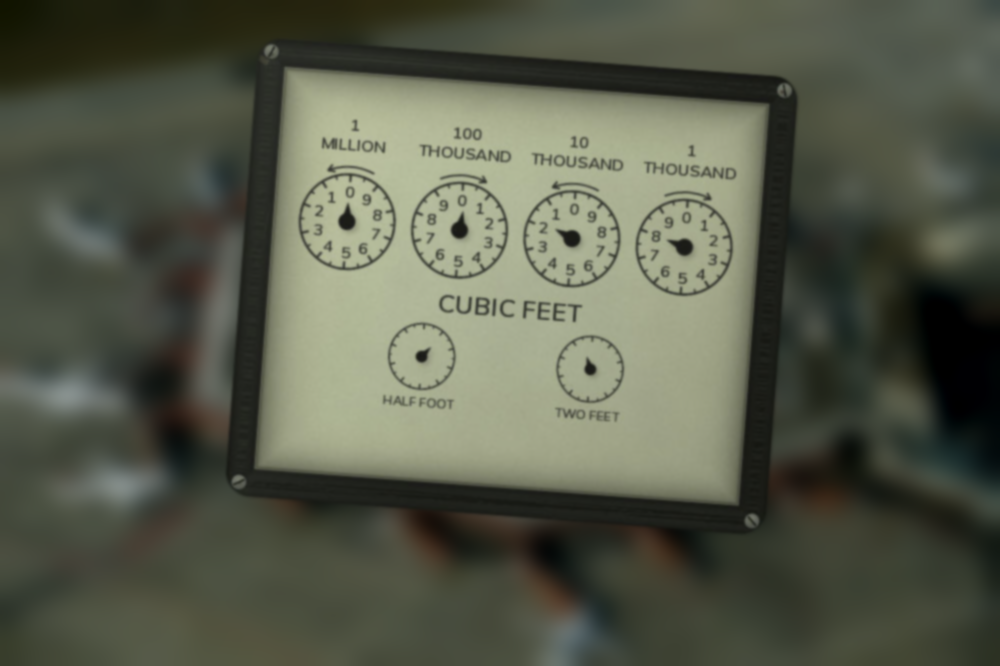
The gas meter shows 1800 ft³
